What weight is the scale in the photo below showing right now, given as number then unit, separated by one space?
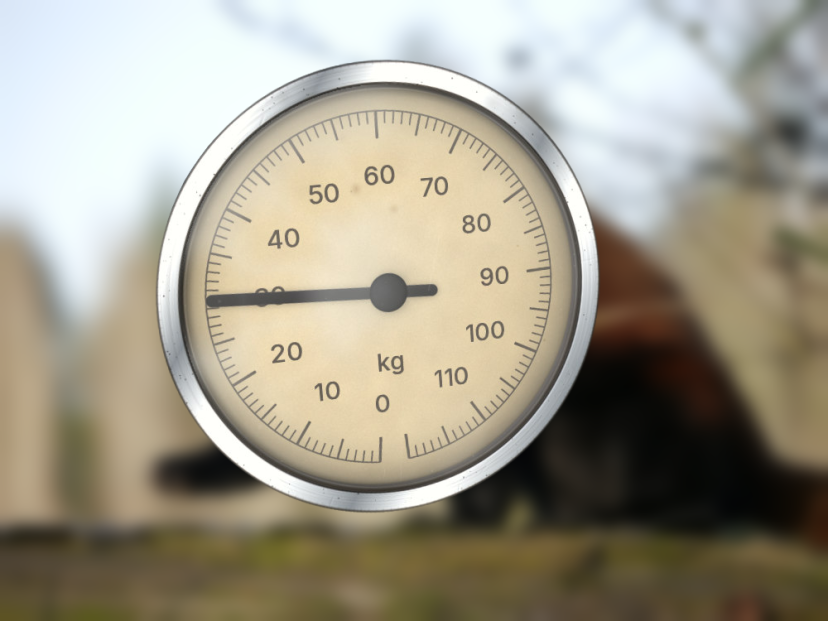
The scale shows 30 kg
